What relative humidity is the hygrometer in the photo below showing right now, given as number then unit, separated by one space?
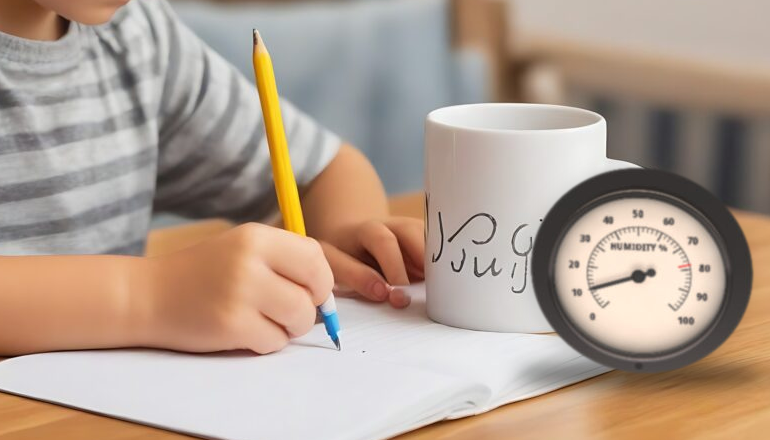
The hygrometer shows 10 %
